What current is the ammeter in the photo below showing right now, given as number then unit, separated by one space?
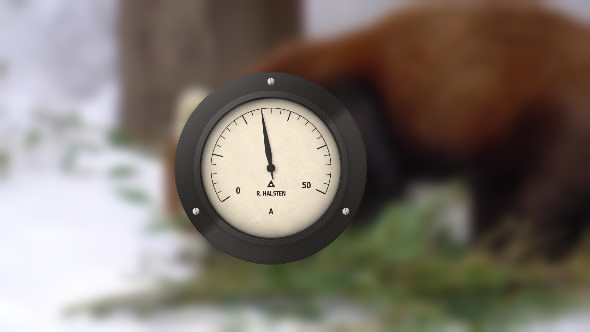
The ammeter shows 24 A
